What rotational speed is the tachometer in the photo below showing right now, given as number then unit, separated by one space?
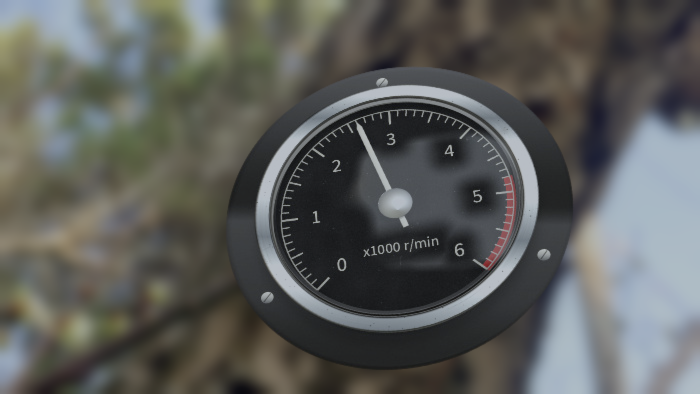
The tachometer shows 2600 rpm
